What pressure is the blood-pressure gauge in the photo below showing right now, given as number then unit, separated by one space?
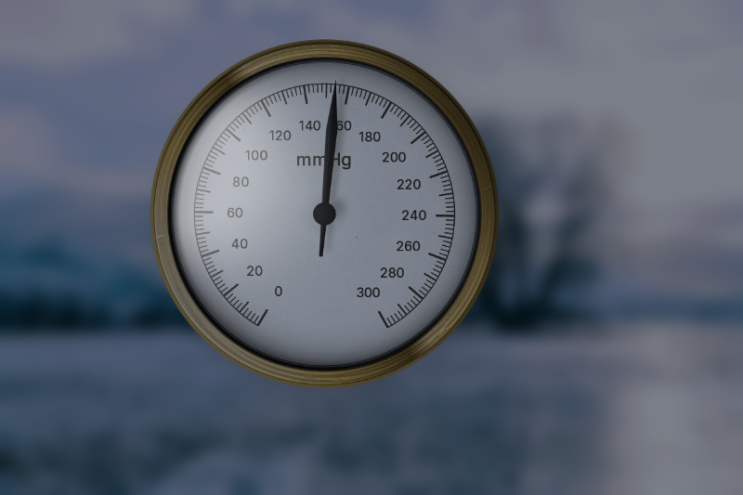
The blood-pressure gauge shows 154 mmHg
